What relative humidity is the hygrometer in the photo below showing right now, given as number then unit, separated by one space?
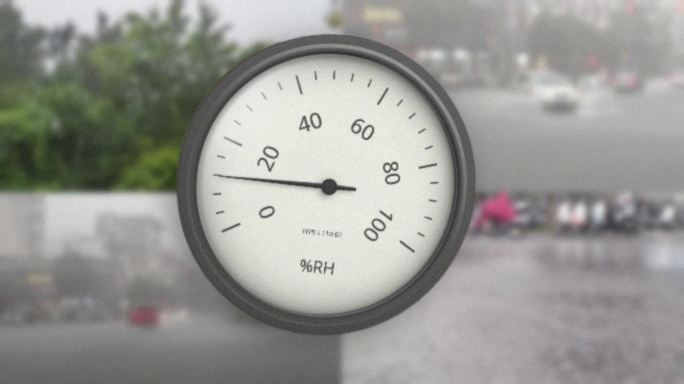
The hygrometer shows 12 %
